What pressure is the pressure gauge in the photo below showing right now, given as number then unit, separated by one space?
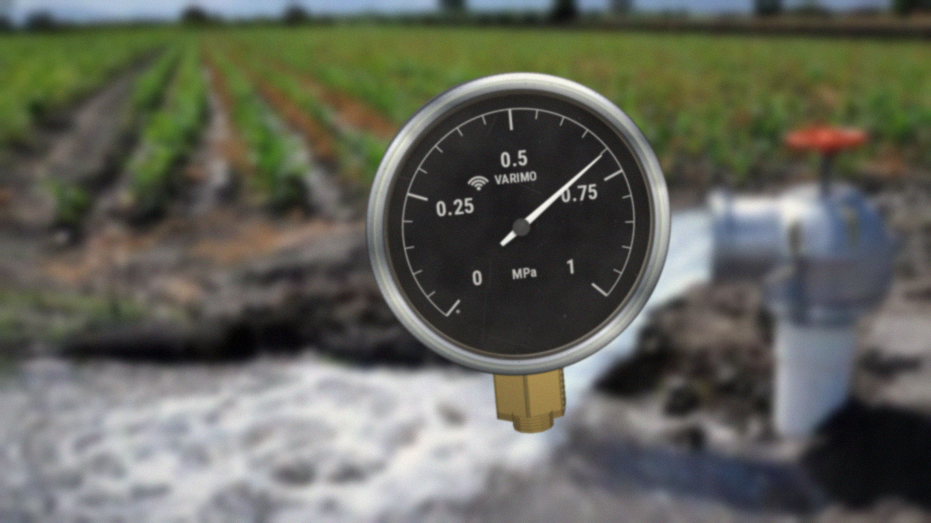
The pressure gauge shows 0.7 MPa
